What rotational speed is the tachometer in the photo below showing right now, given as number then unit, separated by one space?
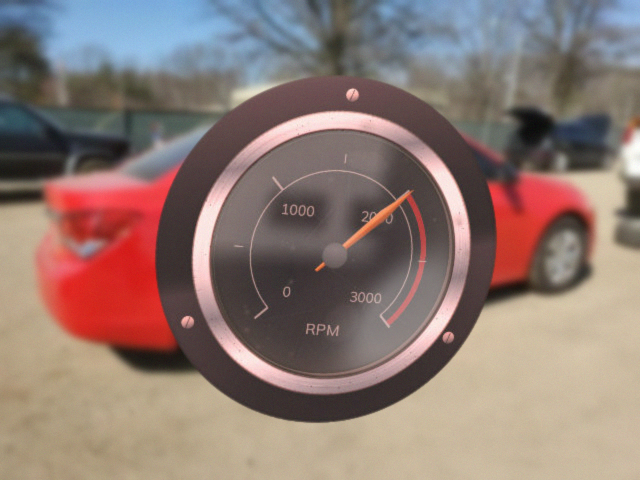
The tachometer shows 2000 rpm
